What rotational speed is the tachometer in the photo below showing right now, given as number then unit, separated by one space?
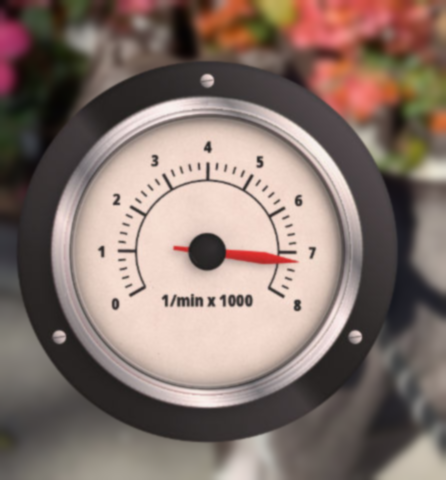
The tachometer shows 7200 rpm
